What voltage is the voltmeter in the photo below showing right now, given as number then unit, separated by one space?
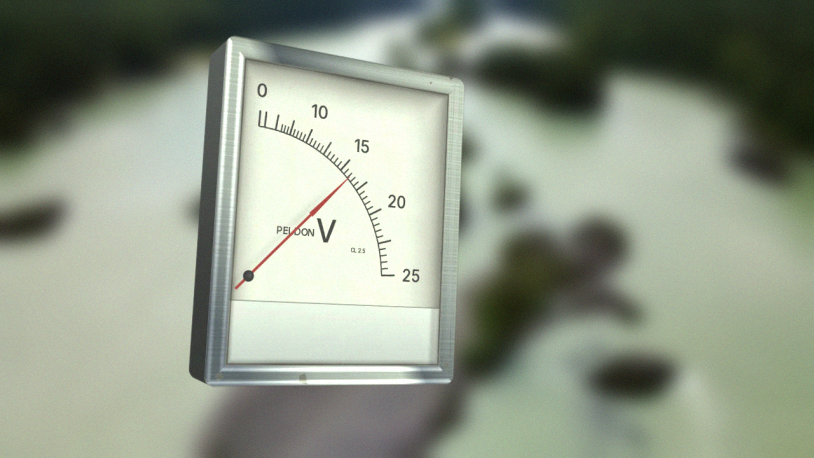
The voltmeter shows 16 V
